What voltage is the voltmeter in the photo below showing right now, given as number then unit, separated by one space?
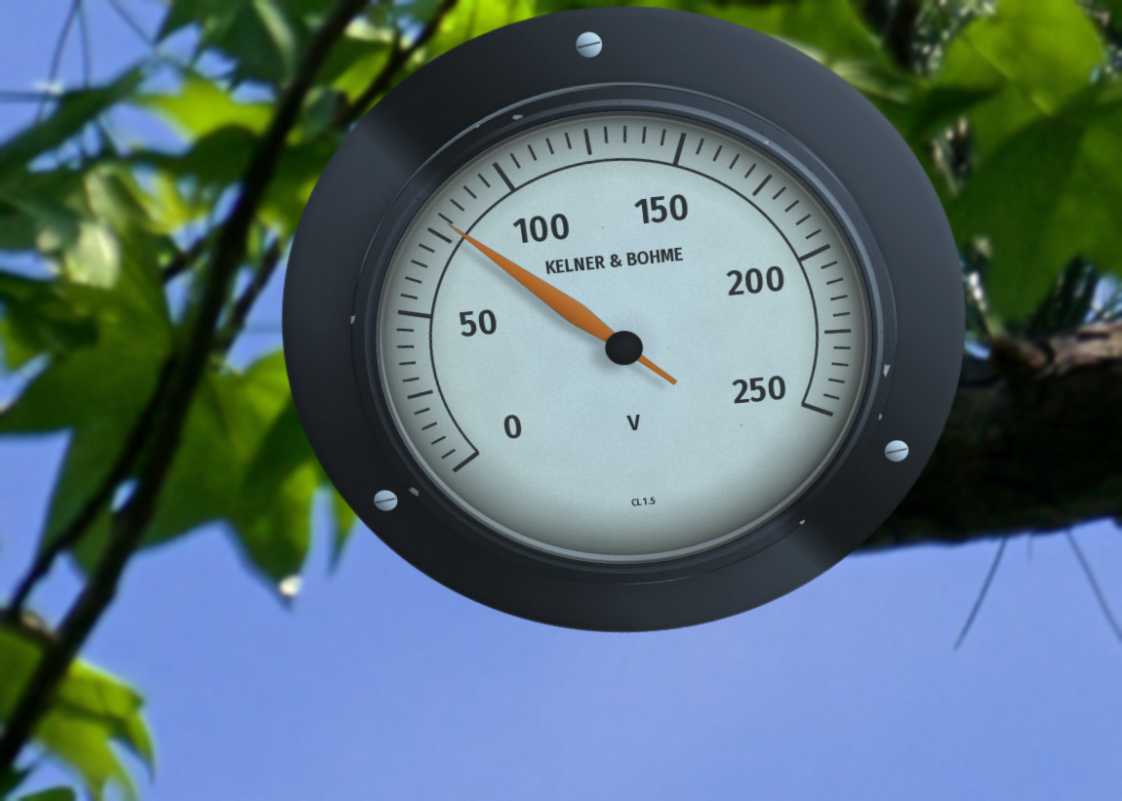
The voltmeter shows 80 V
